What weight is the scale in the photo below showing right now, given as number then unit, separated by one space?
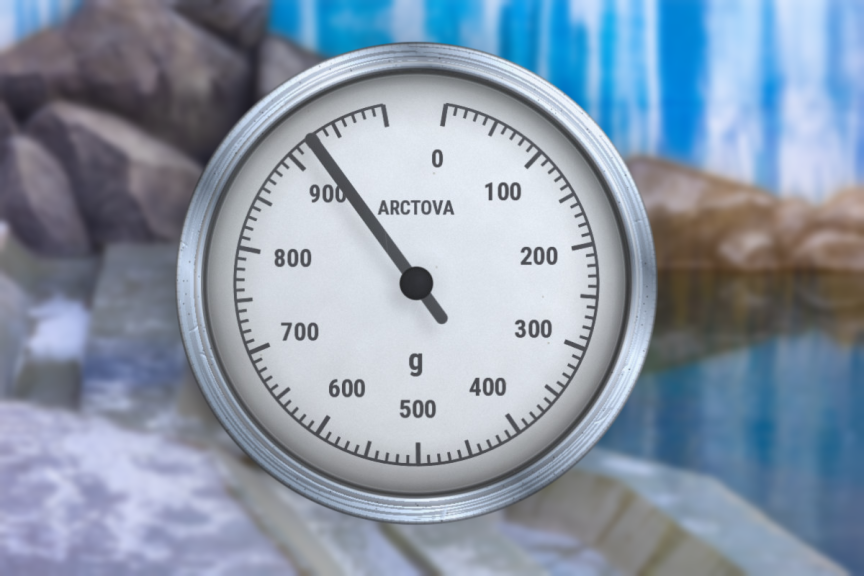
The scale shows 925 g
